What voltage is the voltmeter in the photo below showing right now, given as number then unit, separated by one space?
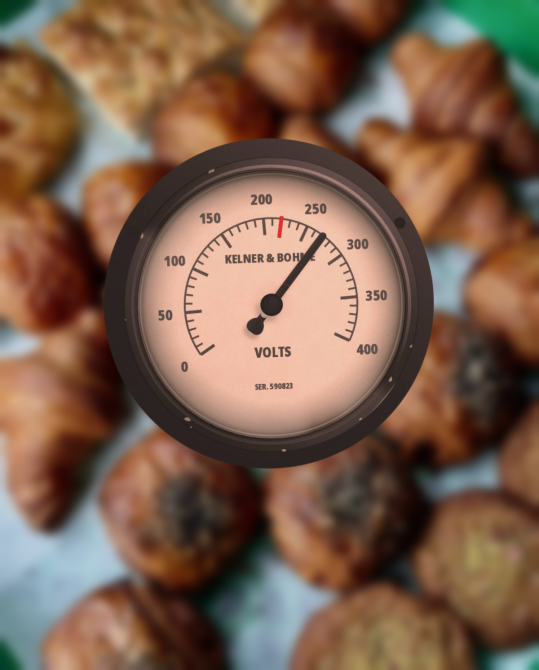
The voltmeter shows 270 V
